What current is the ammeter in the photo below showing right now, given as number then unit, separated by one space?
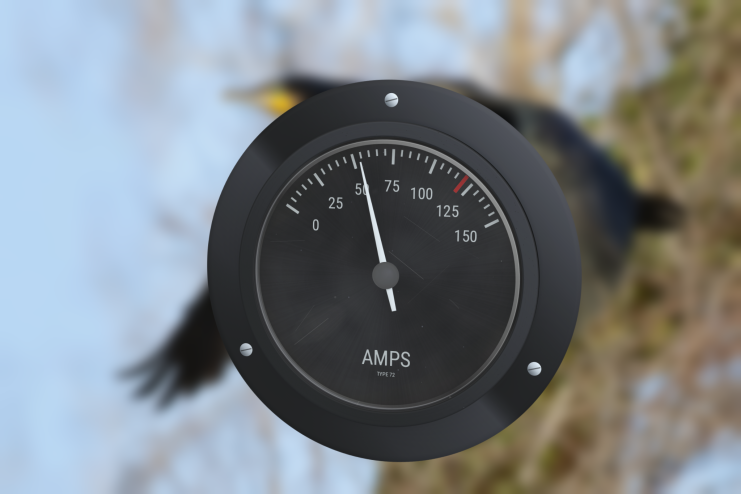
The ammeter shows 55 A
